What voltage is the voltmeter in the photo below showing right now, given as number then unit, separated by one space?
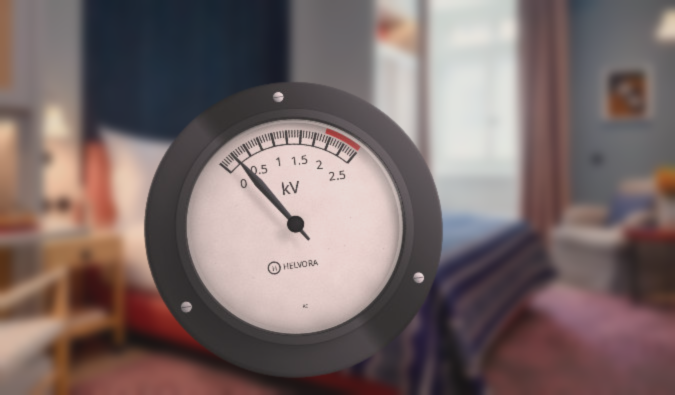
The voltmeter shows 0.25 kV
